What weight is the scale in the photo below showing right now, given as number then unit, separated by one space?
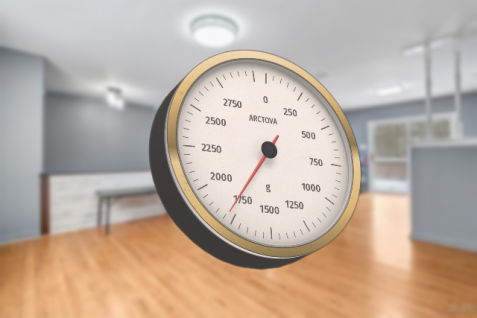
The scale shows 1800 g
